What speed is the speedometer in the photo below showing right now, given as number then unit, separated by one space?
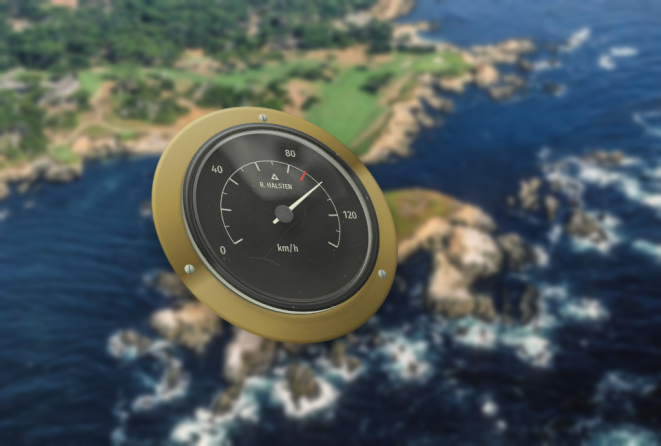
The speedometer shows 100 km/h
